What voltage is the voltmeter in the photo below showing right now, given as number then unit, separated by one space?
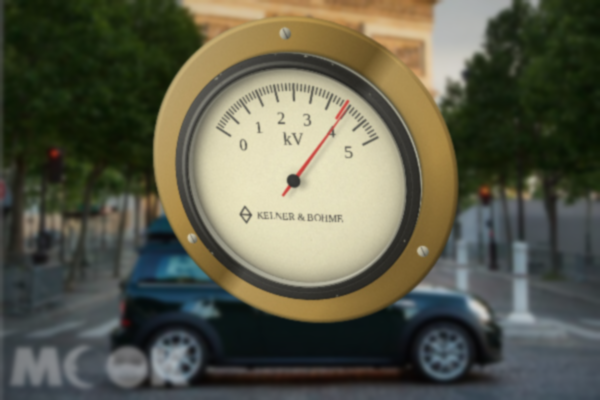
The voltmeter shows 4 kV
